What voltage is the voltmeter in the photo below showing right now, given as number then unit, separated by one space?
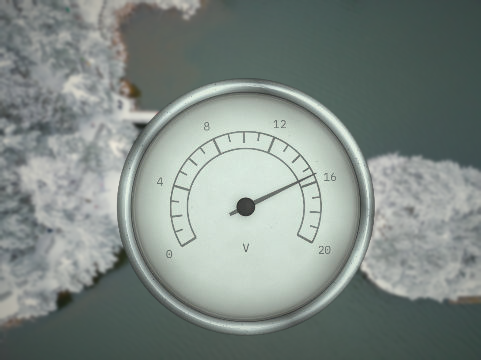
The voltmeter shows 15.5 V
